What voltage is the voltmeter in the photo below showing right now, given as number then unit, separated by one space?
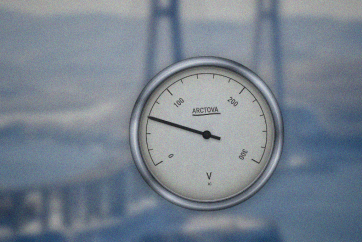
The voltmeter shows 60 V
